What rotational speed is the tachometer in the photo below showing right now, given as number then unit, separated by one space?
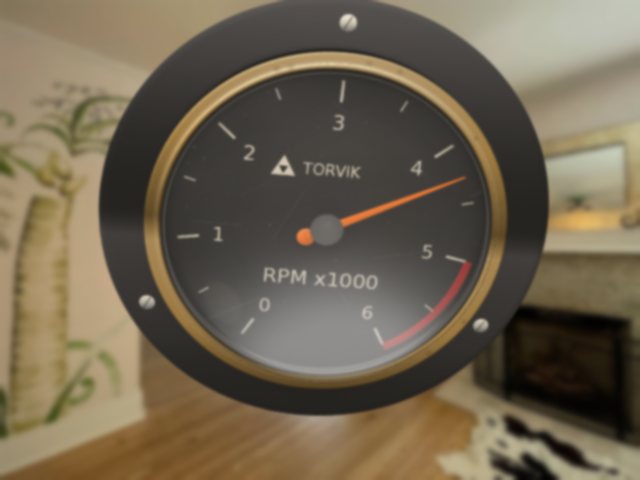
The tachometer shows 4250 rpm
